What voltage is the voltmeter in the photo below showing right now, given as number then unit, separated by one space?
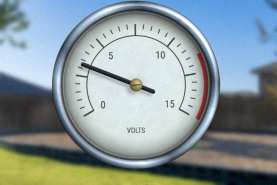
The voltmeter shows 3.25 V
